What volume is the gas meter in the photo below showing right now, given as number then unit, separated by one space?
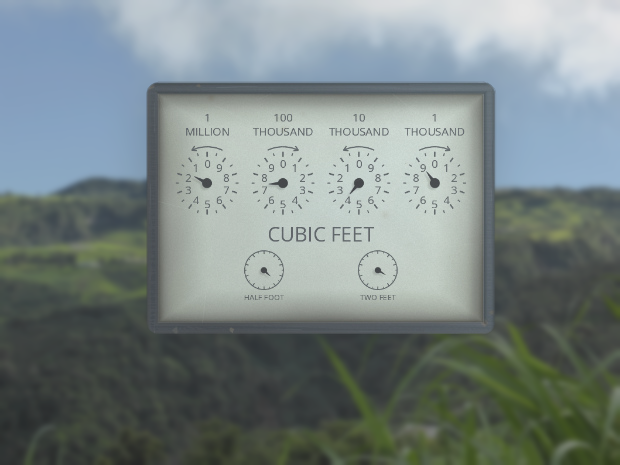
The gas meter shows 173900 ft³
